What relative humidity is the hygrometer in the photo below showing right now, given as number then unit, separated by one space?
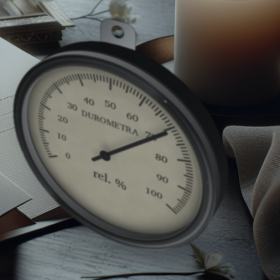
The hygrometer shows 70 %
